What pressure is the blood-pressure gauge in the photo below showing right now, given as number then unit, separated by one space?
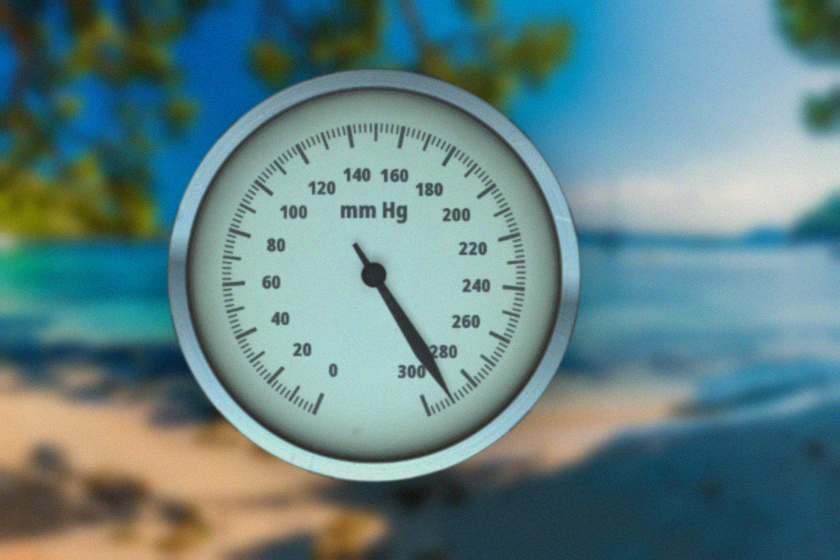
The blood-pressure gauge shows 290 mmHg
